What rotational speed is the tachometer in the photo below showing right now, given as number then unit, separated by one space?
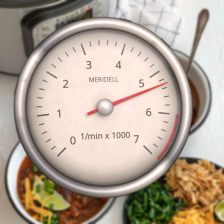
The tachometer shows 5300 rpm
